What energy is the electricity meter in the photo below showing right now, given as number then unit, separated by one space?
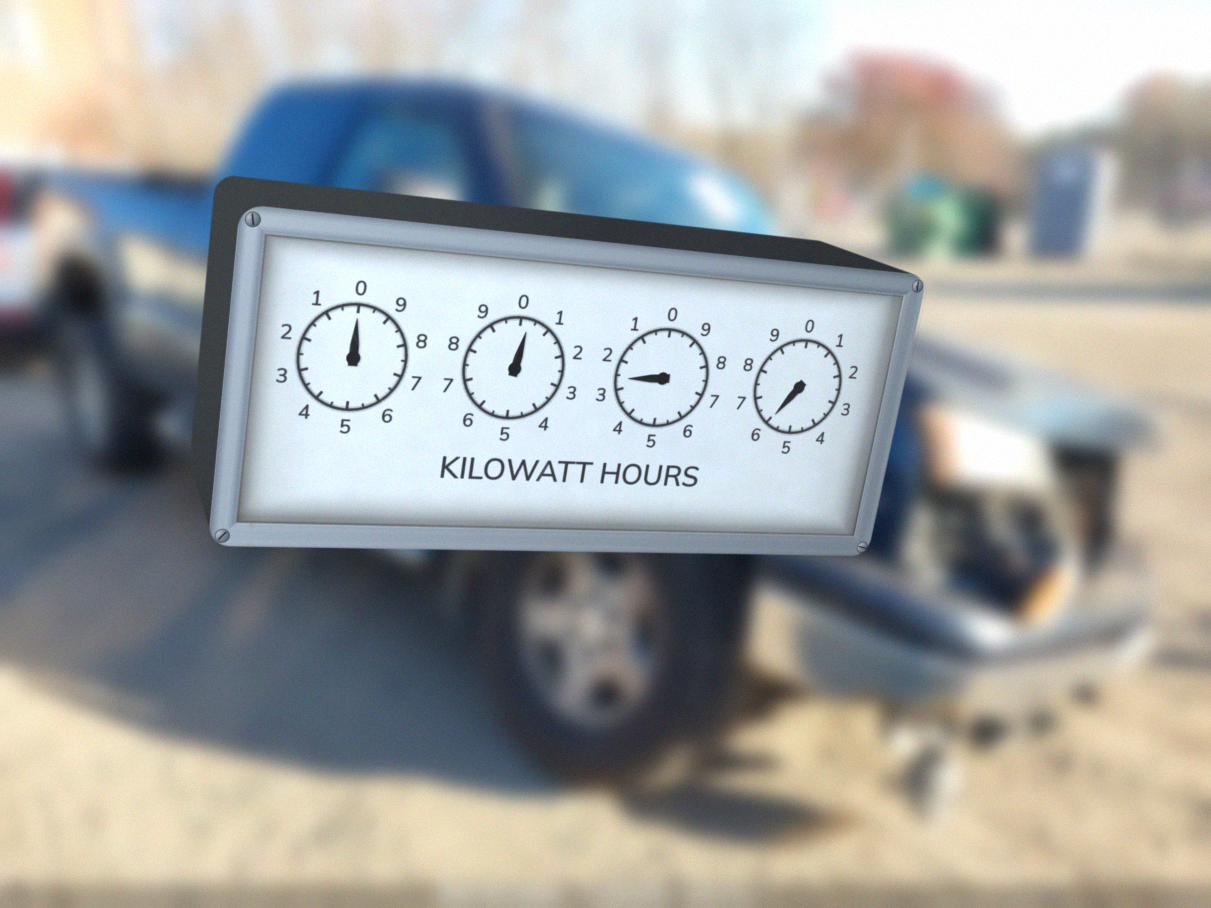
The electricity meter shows 26 kWh
